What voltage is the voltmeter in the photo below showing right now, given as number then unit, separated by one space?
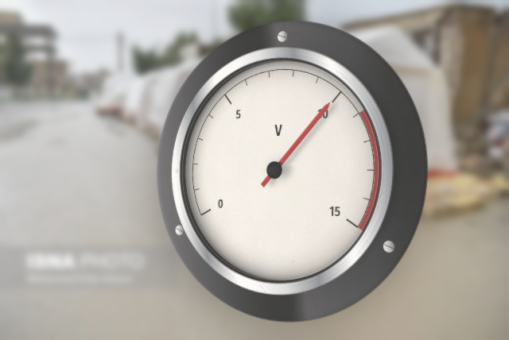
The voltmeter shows 10 V
